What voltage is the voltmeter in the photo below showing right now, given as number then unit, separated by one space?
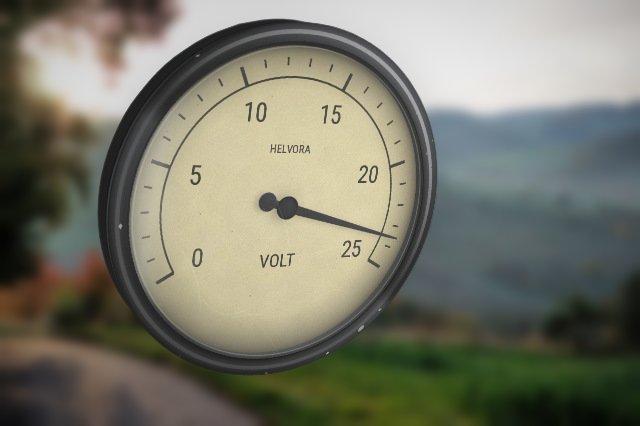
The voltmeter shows 23.5 V
